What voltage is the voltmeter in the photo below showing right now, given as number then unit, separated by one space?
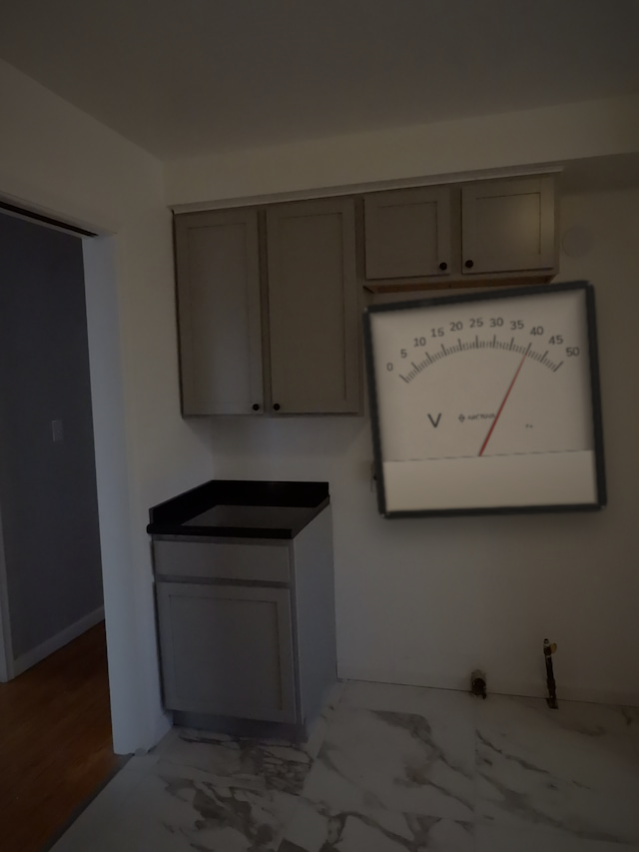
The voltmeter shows 40 V
